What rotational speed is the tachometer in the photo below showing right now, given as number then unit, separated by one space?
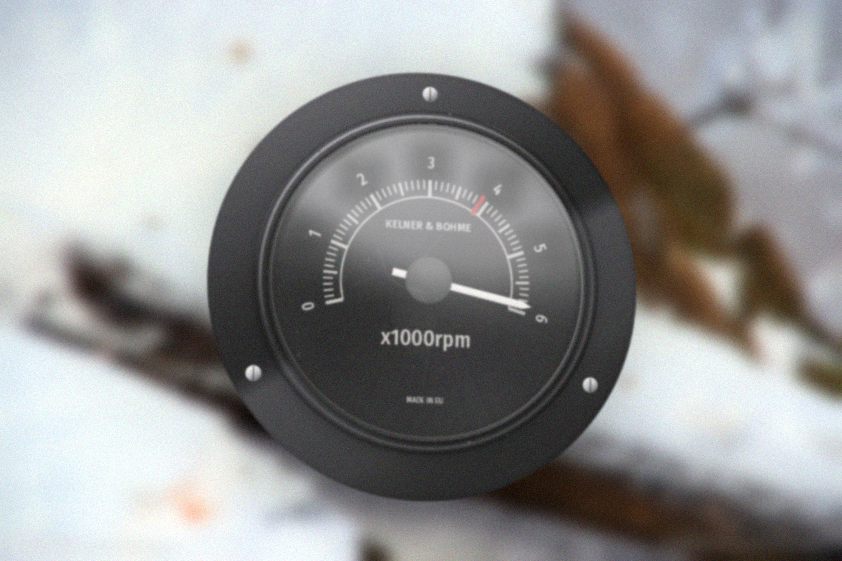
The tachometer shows 5900 rpm
